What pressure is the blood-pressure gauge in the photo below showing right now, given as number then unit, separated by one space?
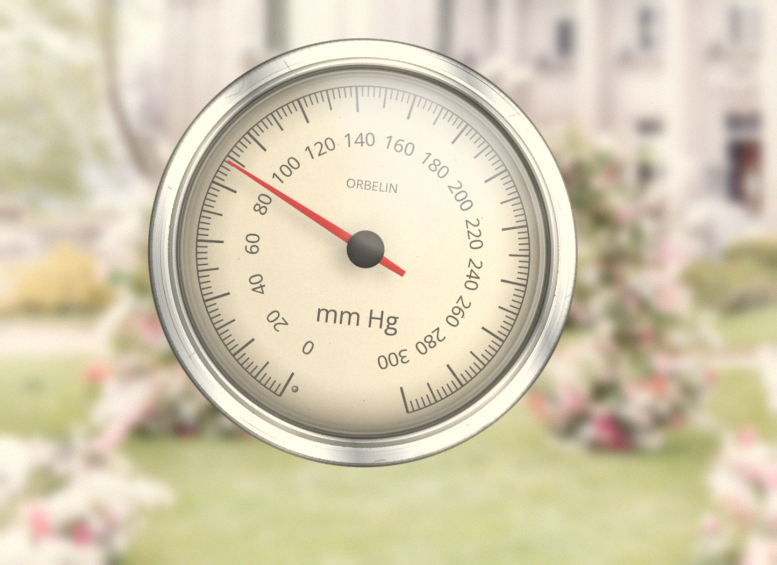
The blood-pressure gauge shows 88 mmHg
